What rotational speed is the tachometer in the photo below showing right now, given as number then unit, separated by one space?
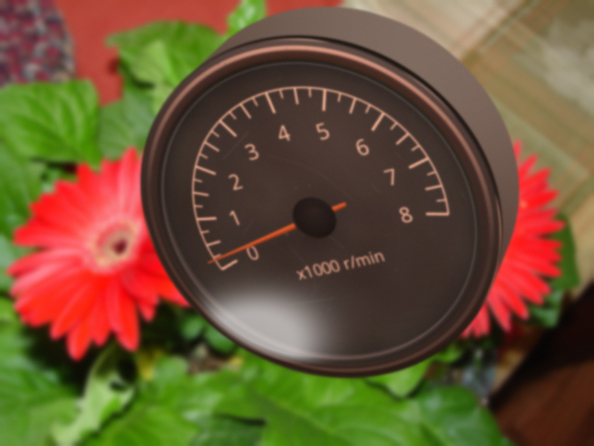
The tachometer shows 250 rpm
